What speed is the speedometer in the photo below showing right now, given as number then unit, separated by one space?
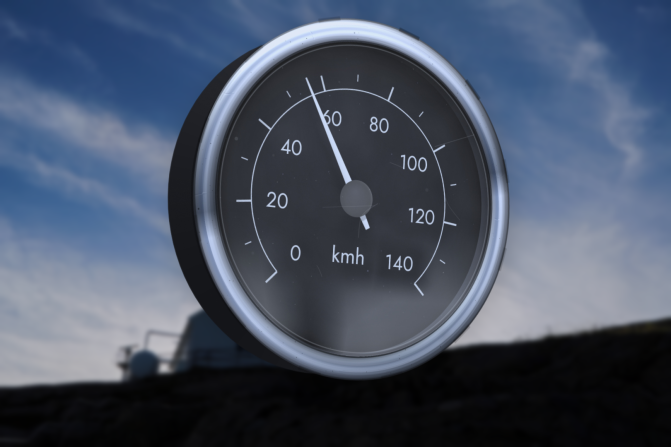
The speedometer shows 55 km/h
